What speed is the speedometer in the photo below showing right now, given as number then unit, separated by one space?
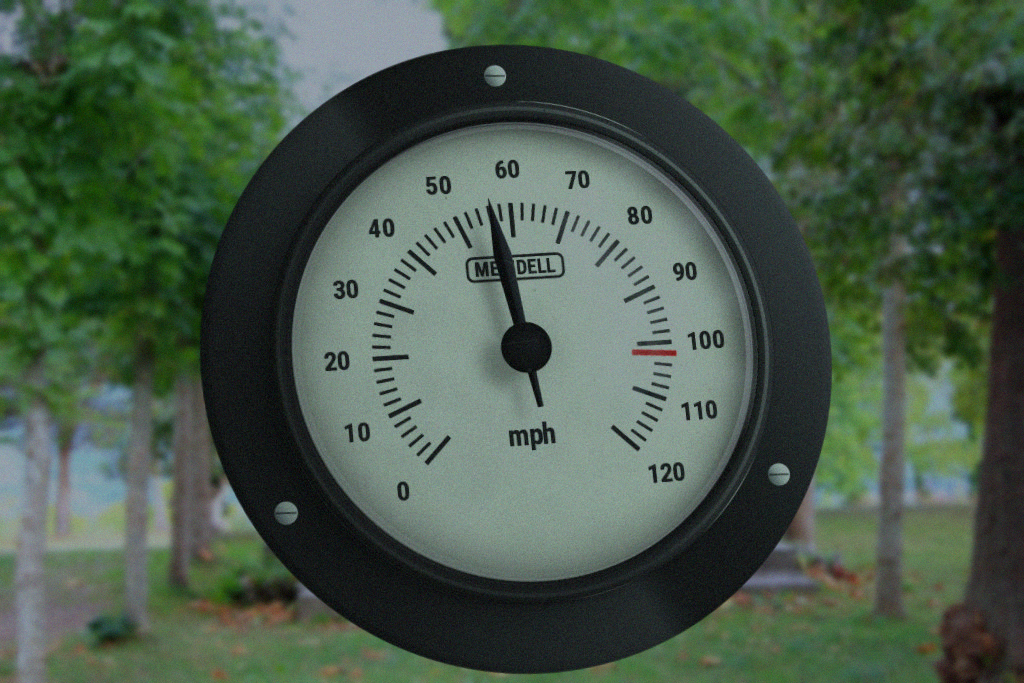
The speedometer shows 56 mph
